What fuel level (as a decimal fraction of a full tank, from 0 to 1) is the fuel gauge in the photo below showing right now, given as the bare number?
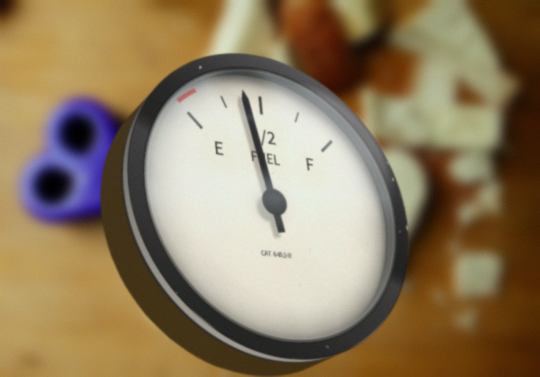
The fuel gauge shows 0.375
